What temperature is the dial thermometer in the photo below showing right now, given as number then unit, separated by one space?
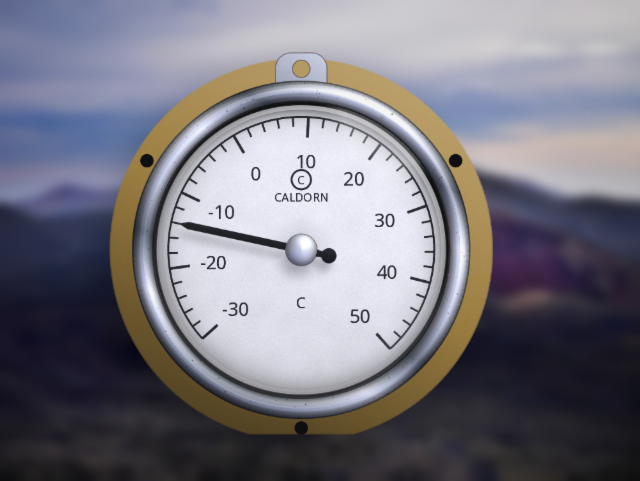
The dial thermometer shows -14 °C
